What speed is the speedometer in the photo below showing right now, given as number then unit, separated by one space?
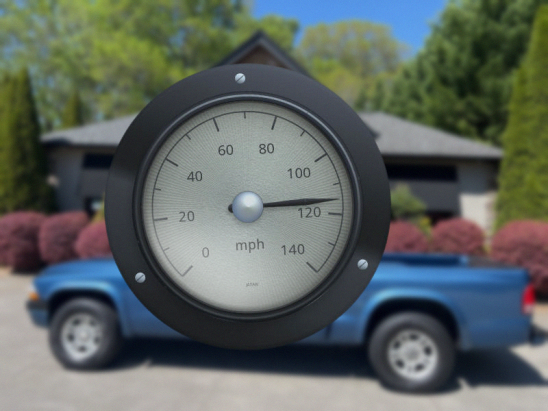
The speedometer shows 115 mph
